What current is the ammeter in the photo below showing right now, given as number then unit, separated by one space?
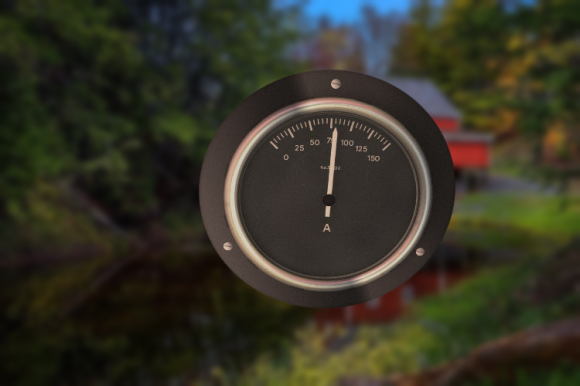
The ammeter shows 80 A
